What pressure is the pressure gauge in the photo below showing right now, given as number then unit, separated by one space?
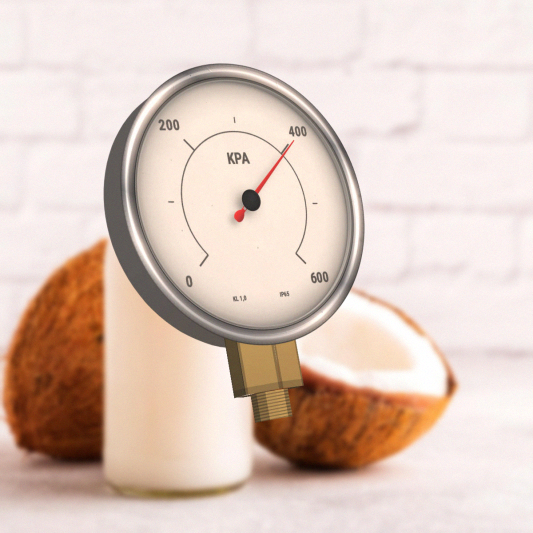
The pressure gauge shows 400 kPa
